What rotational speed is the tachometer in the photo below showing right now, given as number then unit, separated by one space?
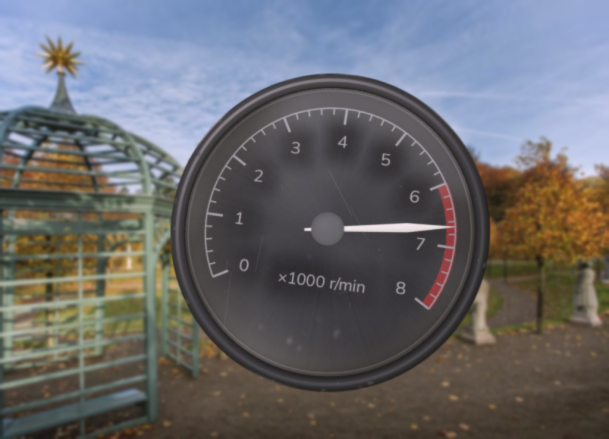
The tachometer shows 6700 rpm
